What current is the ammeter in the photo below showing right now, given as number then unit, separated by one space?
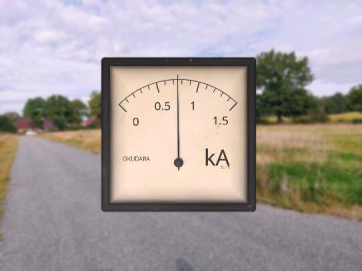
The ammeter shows 0.75 kA
